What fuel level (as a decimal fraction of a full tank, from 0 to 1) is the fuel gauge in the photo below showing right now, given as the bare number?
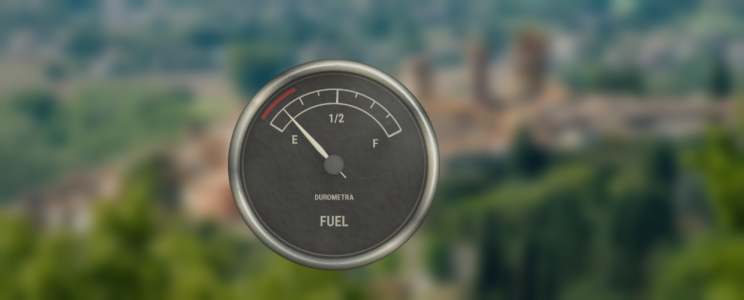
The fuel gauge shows 0.125
